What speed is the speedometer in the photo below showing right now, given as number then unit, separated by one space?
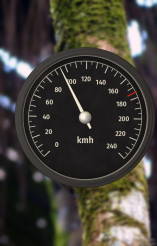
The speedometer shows 95 km/h
